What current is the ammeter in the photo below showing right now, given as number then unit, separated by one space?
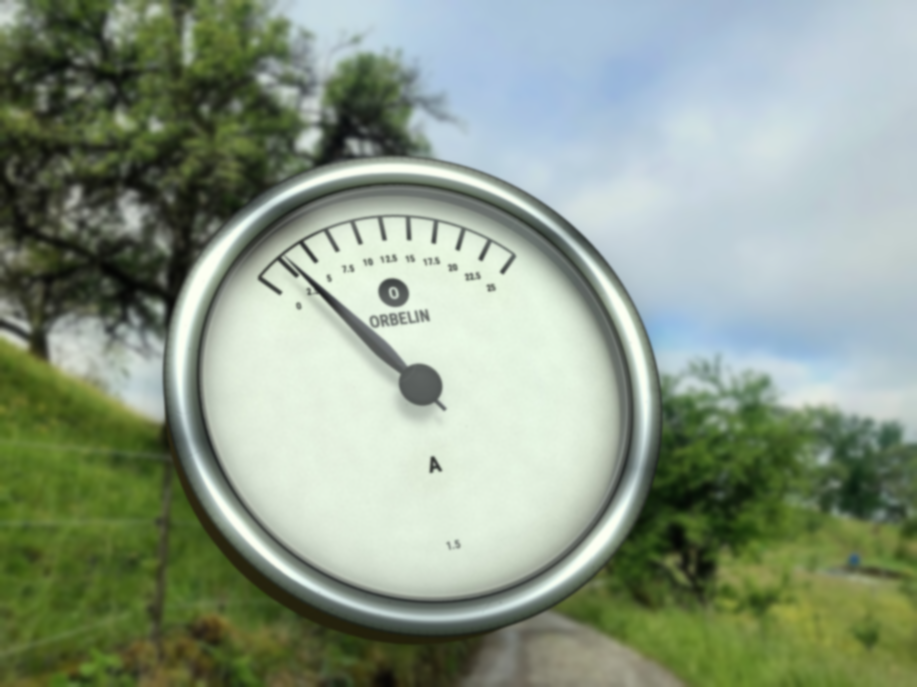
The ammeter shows 2.5 A
